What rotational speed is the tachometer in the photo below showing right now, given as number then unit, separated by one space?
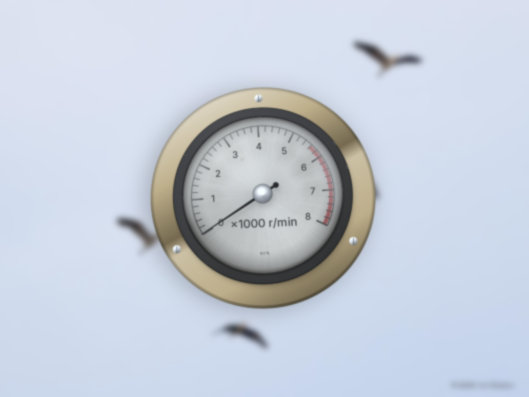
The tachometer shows 0 rpm
